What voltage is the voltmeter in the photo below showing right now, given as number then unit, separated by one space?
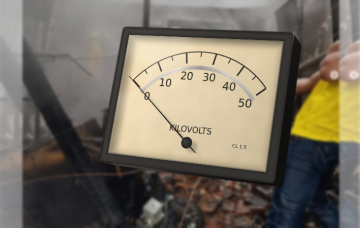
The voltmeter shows 0 kV
